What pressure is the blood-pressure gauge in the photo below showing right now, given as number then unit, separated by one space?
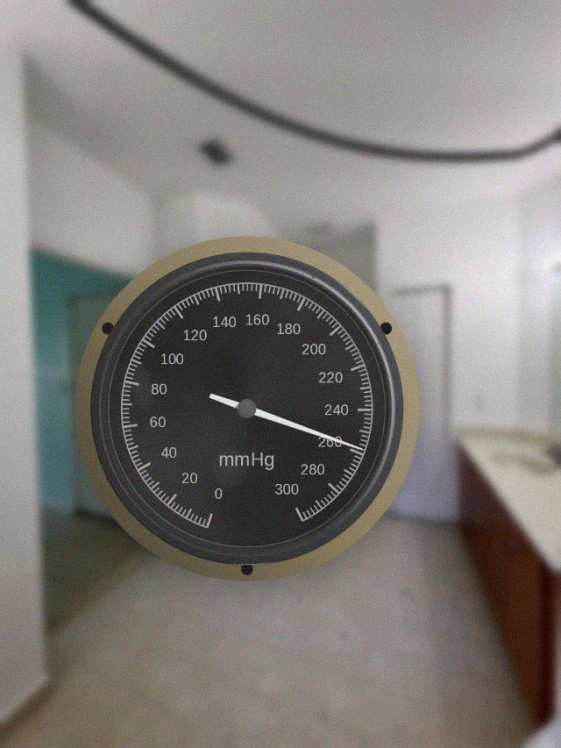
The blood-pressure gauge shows 258 mmHg
